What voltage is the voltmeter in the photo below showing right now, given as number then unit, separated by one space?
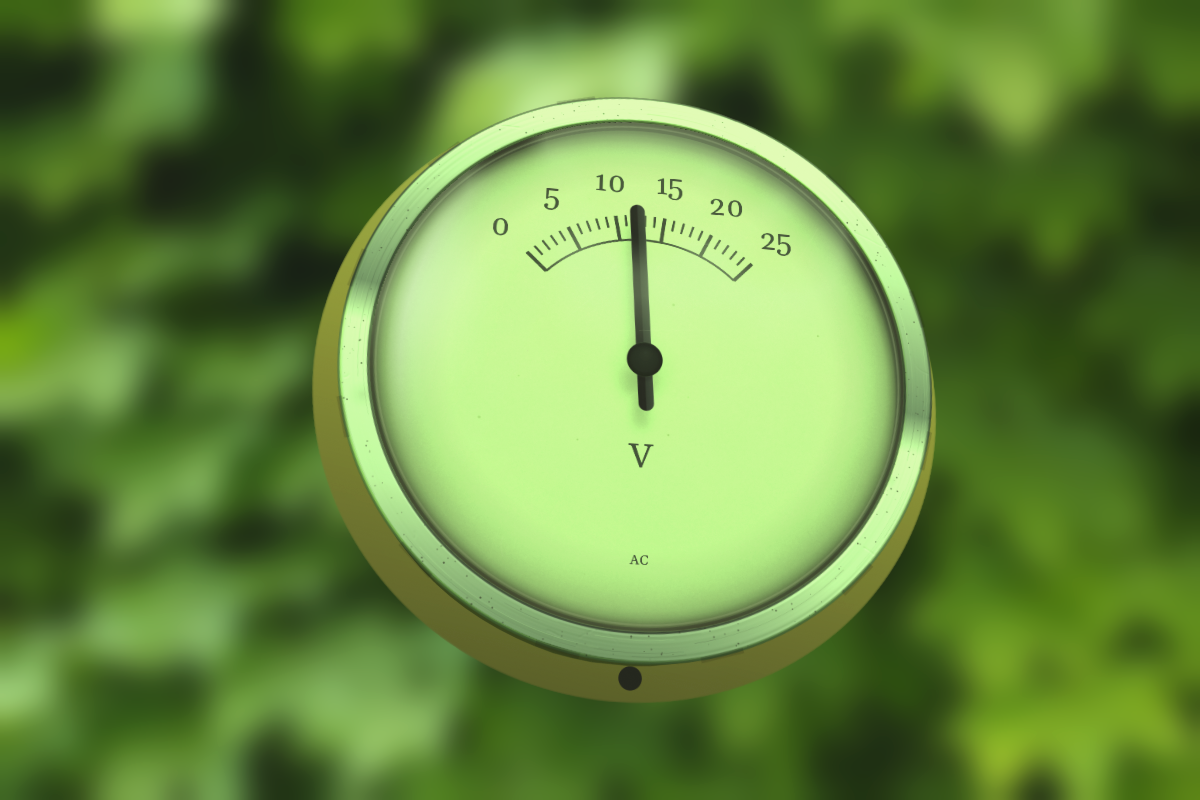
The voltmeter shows 12 V
